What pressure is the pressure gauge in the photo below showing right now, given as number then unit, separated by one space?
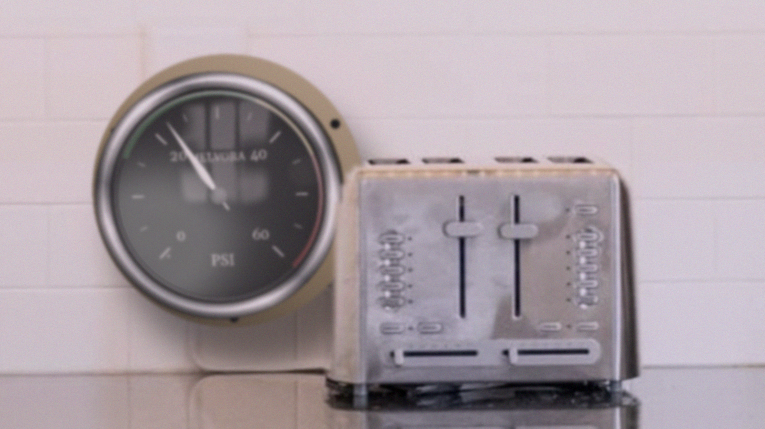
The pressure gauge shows 22.5 psi
